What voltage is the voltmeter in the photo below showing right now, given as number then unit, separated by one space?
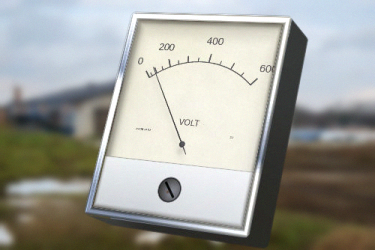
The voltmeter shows 100 V
